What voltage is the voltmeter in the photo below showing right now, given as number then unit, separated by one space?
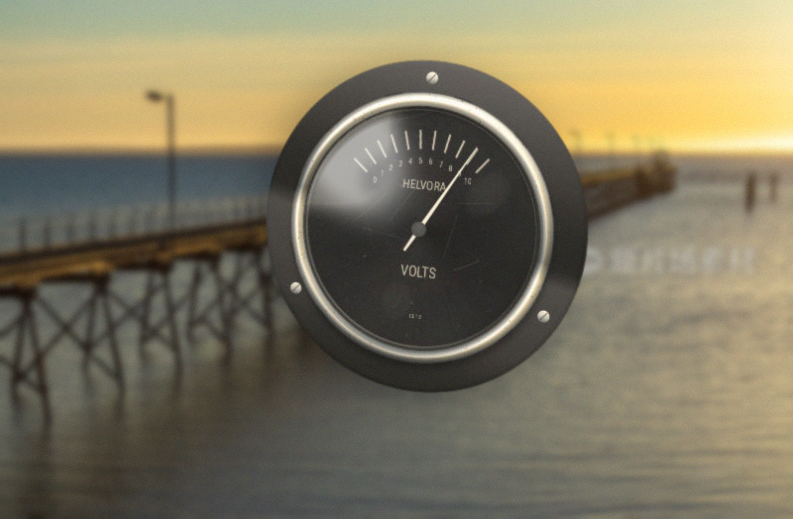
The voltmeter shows 9 V
